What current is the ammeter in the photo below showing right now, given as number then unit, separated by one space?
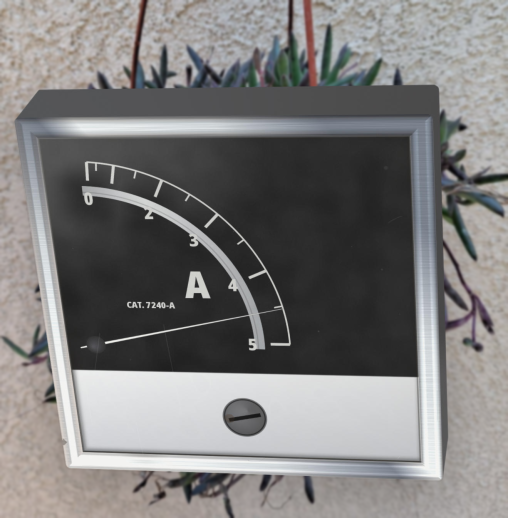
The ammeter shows 4.5 A
